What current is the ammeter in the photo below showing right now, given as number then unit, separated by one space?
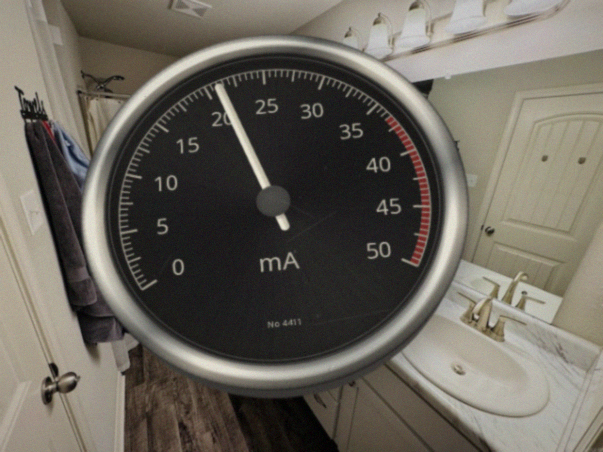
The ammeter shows 21 mA
